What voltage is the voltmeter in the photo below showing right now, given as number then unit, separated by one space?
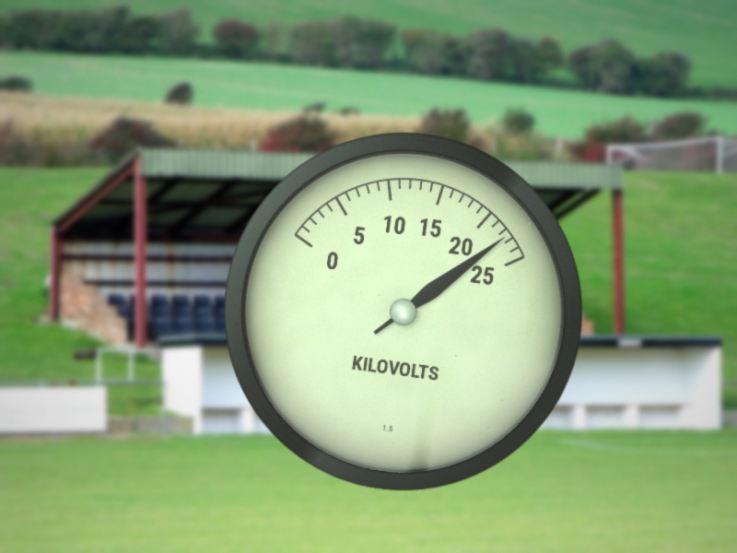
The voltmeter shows 22.5 kV
